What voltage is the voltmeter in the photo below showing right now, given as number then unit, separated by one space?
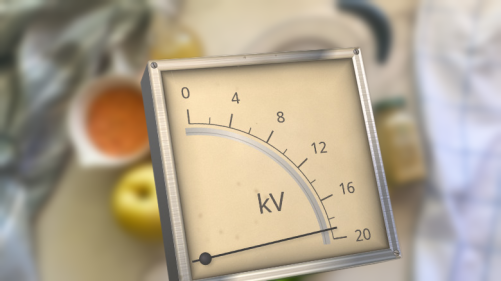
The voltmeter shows 19 kV
